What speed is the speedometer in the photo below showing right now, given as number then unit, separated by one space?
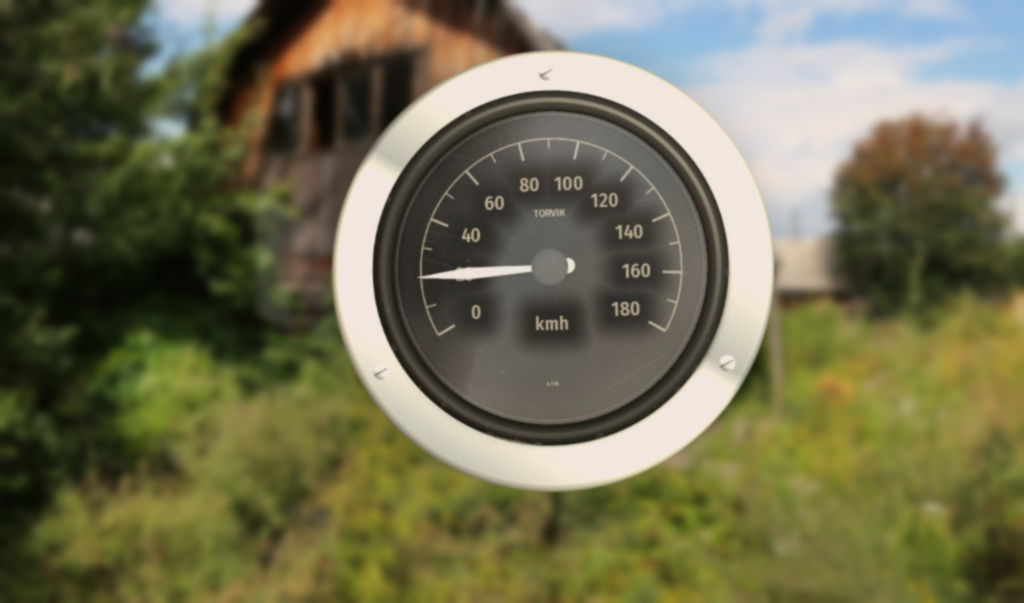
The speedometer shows 20 km/h
